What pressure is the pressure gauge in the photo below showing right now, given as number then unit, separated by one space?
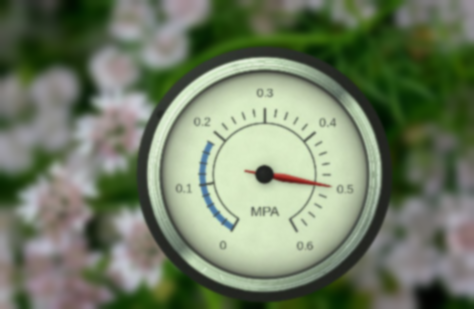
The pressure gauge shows 0.5 MPa
